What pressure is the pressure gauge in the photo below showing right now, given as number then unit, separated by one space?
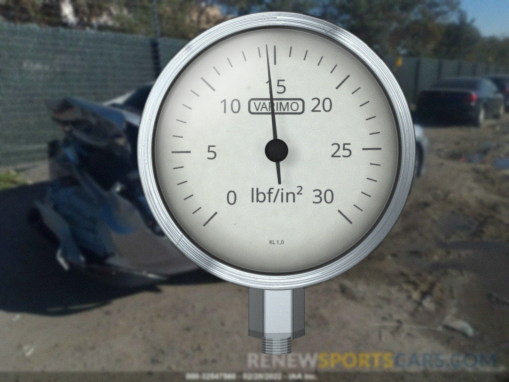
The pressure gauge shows 14.5 psi
